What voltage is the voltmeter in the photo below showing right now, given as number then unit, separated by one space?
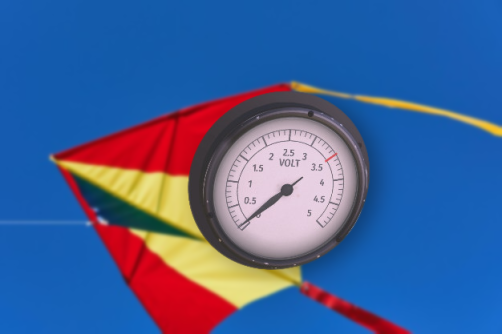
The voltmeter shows 0.1 V
